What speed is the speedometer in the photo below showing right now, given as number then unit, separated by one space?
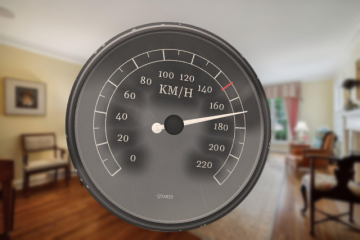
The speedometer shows 170 km/h
